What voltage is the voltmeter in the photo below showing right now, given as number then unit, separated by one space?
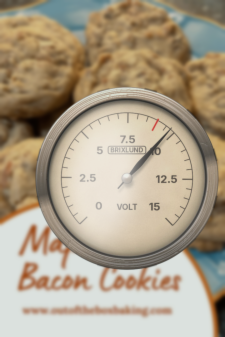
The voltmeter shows 9.75 V
